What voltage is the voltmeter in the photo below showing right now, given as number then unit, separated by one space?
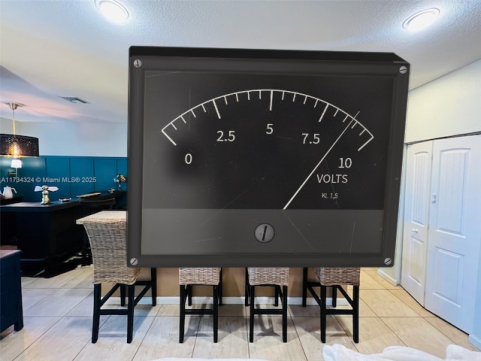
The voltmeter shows 8.75 V
